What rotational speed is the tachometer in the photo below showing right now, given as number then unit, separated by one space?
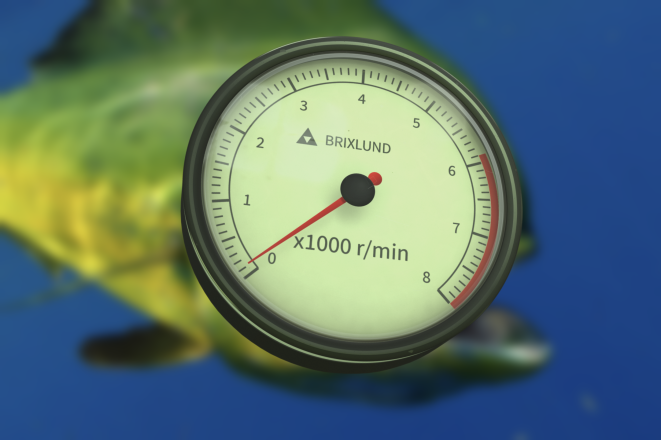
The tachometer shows 100 rpm
